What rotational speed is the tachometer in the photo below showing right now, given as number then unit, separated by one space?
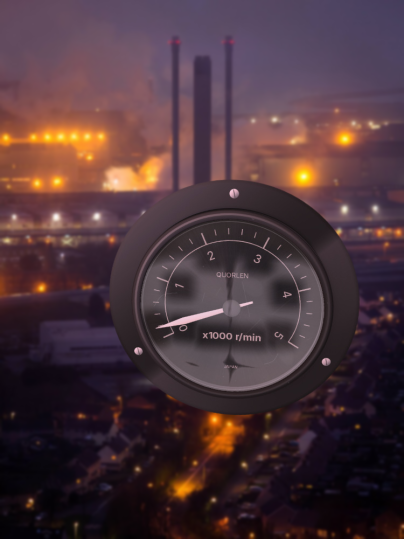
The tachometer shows 200 rpm
